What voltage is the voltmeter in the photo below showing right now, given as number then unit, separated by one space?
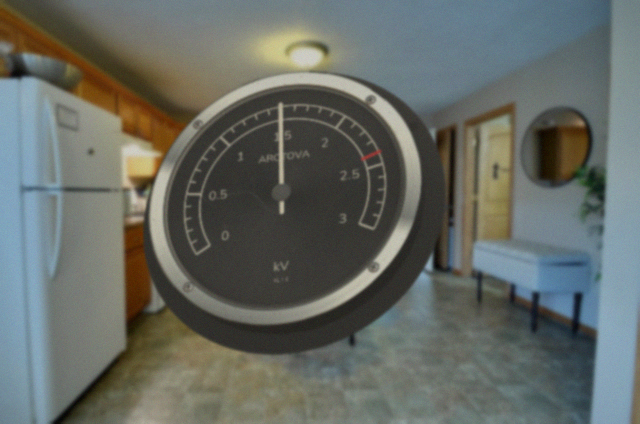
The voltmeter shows 1.5 kV
